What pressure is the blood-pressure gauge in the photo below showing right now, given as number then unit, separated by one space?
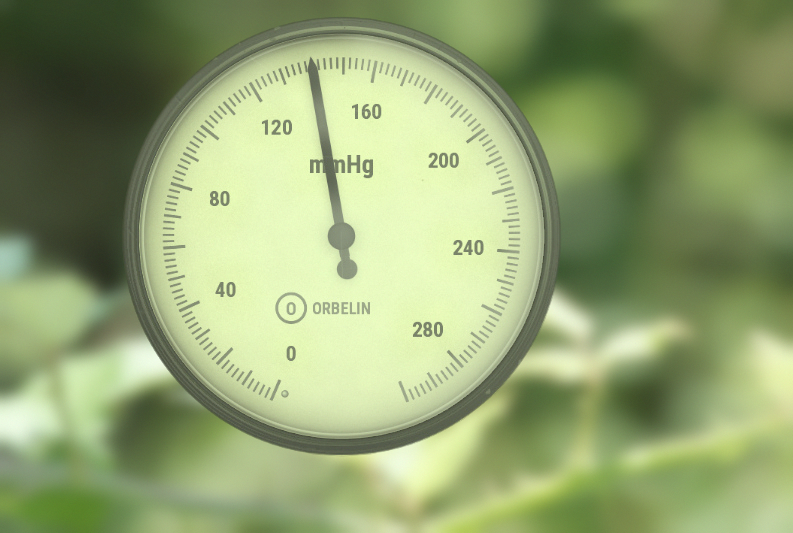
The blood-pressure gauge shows 140 mmHg
